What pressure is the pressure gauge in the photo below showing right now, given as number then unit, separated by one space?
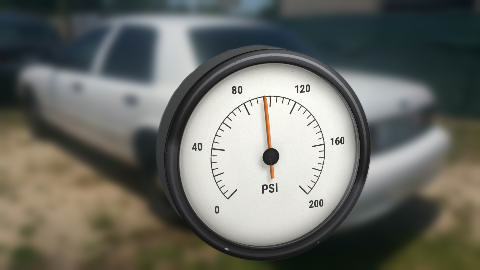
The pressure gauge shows 95 psi
